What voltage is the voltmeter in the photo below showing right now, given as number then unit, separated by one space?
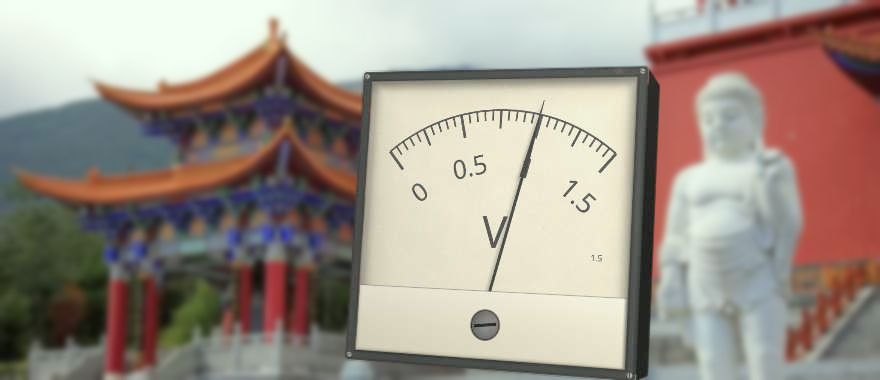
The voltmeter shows 1 V
